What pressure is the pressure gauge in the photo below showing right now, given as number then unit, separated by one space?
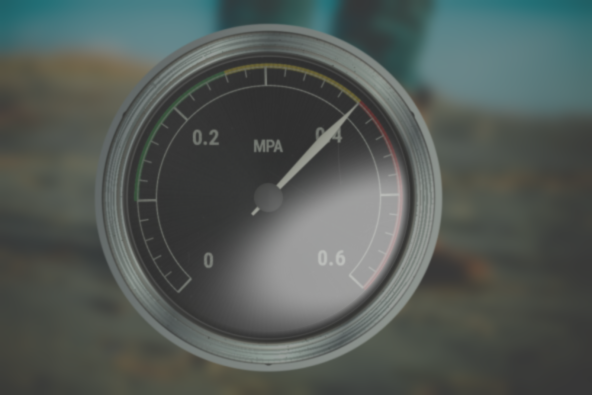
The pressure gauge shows 0.4 MPa
